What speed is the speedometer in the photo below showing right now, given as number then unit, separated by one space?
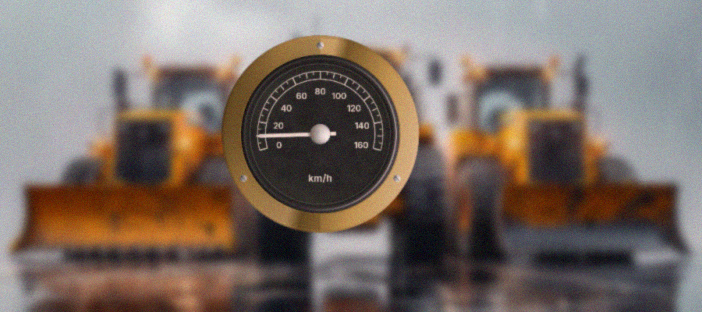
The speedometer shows 10 km/h
